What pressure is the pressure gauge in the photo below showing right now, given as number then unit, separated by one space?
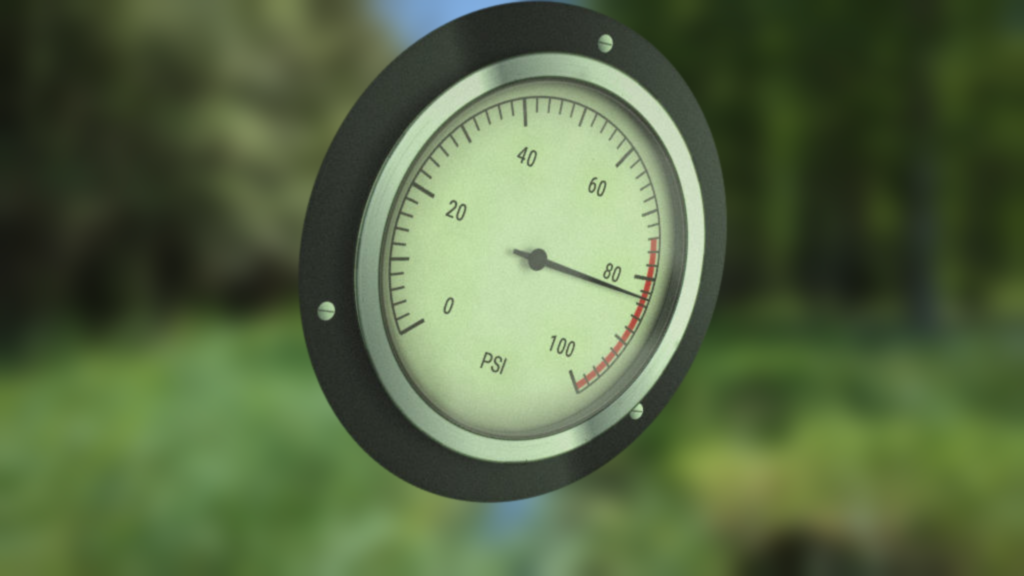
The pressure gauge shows 83 psi
